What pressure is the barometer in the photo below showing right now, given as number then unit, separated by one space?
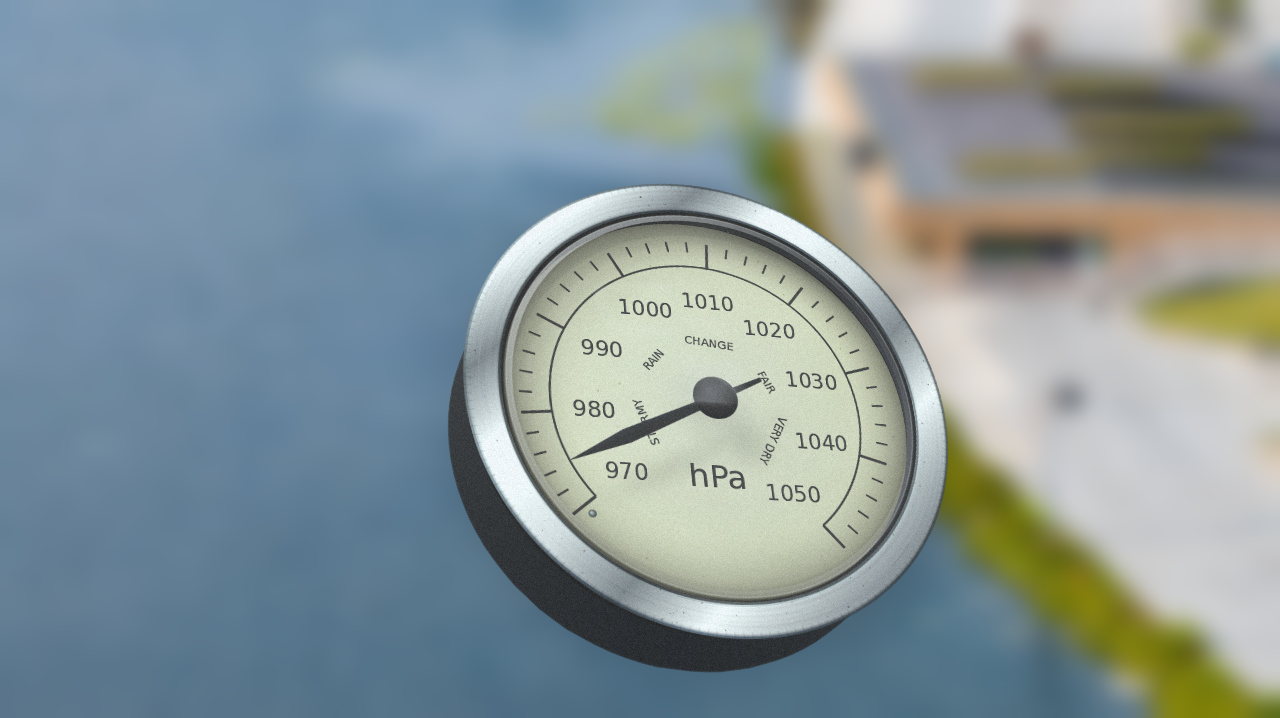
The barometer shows 974 hPa
